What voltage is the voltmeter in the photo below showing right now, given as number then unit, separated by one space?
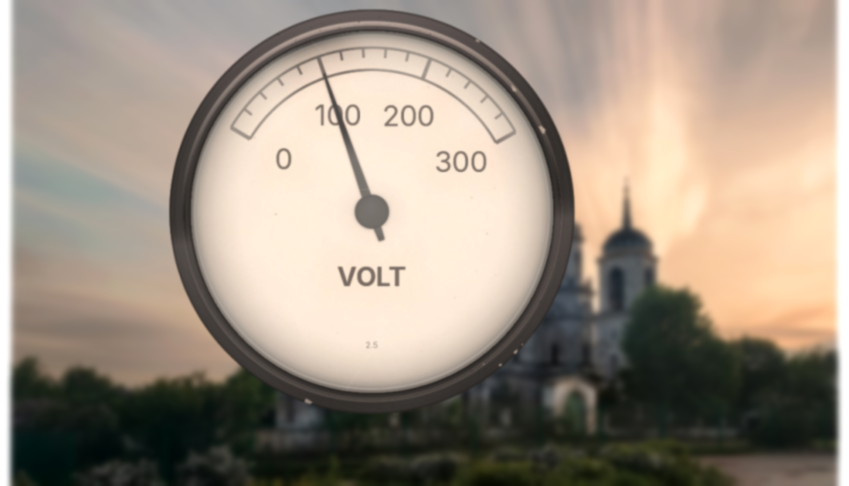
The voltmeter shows 100 V
